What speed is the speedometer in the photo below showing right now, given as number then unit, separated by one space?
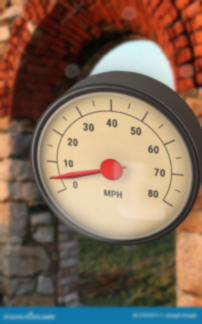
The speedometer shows 5 mph
